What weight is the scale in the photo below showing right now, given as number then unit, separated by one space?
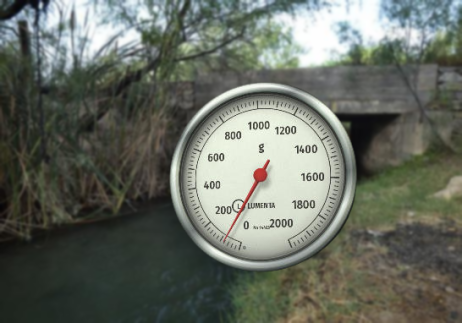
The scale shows 80 g
